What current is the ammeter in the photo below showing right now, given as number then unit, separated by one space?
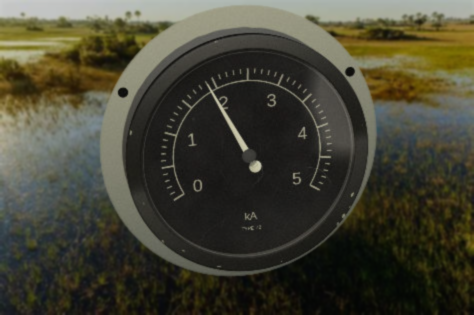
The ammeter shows 1.9 kA
